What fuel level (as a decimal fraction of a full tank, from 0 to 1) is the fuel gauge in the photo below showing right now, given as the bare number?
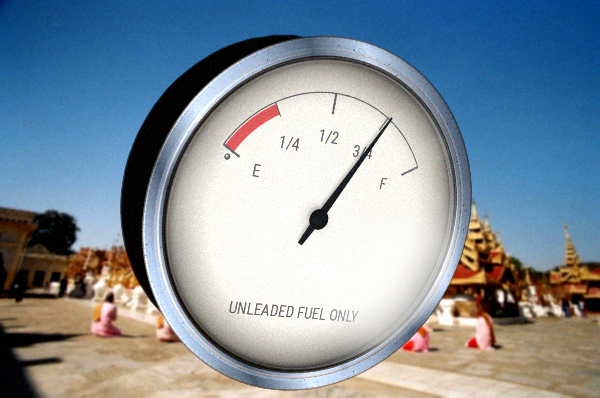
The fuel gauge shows 0.75
